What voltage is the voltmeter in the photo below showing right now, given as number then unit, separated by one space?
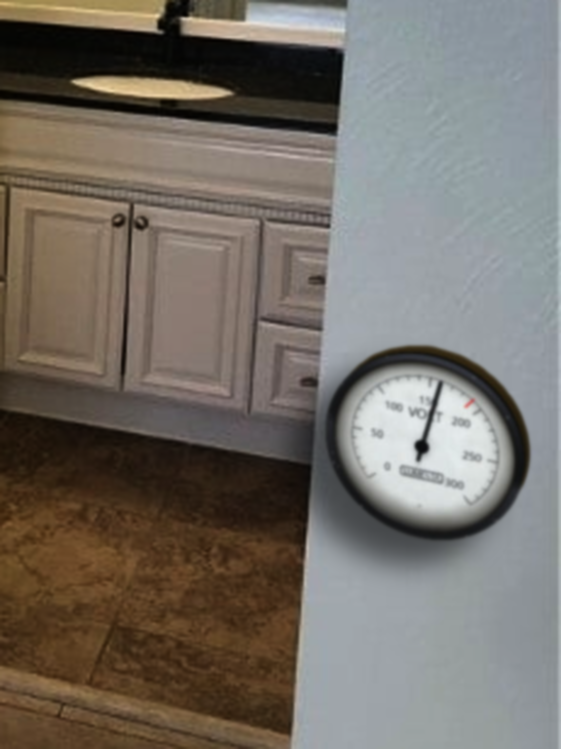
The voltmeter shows 160 V
